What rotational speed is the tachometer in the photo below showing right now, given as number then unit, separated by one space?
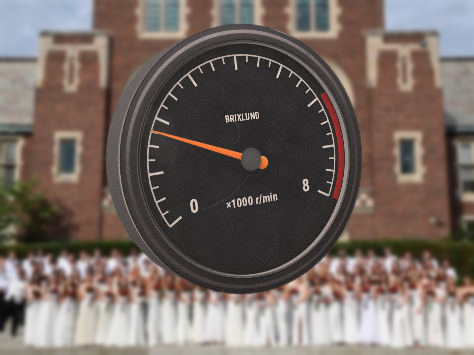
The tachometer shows 1750 rpm
